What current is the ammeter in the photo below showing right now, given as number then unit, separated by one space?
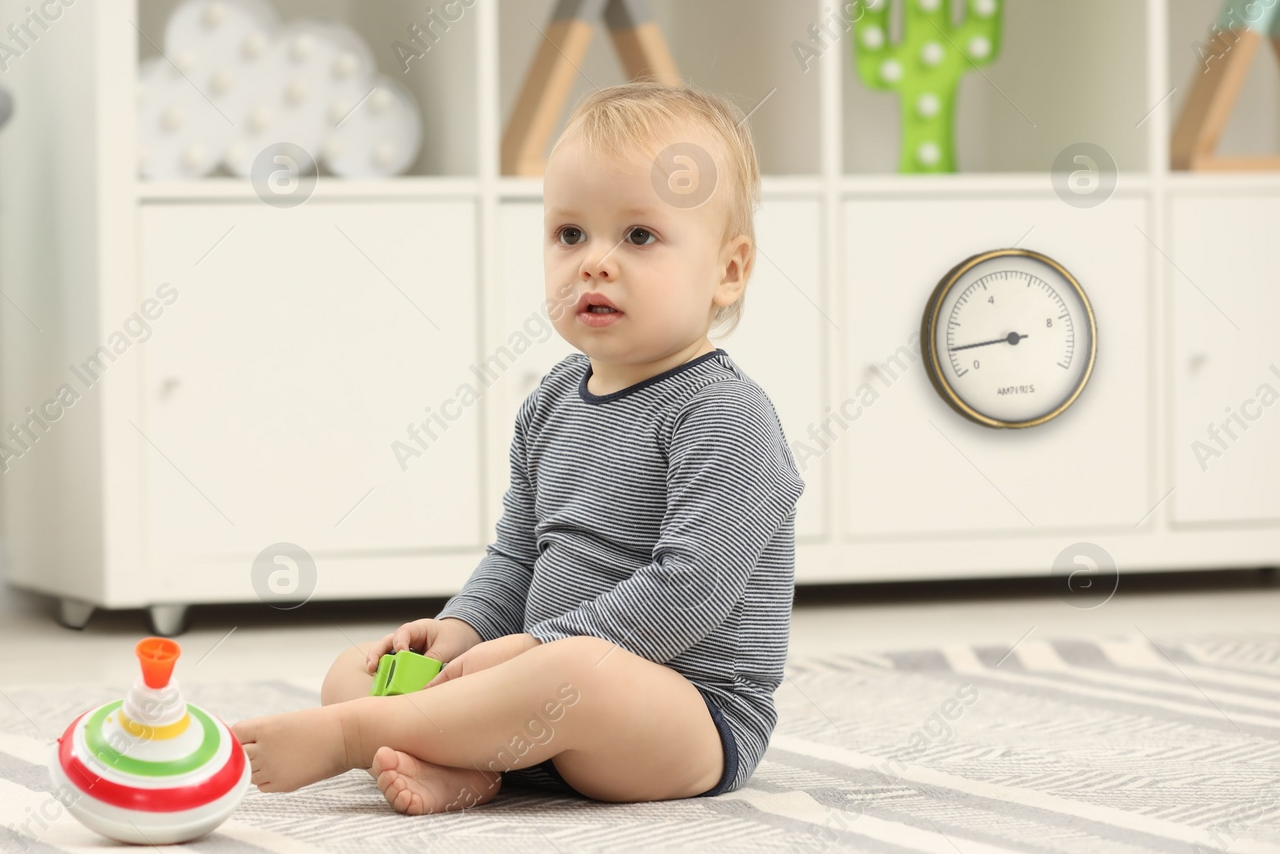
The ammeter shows 1 A
